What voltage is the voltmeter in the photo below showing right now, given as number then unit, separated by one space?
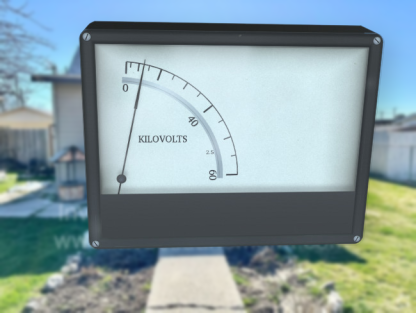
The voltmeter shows 12.5 kV
